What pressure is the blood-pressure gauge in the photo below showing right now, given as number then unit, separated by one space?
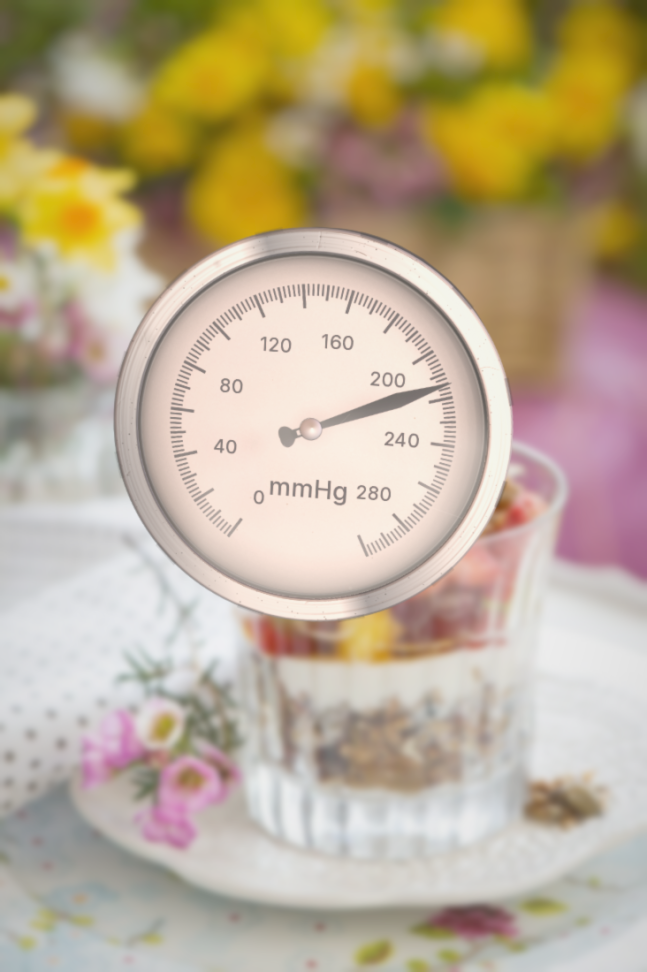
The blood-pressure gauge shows 214 mmHg
